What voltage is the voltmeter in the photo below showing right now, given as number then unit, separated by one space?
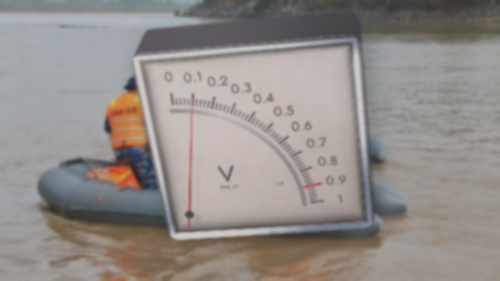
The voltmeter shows 0.1 V
